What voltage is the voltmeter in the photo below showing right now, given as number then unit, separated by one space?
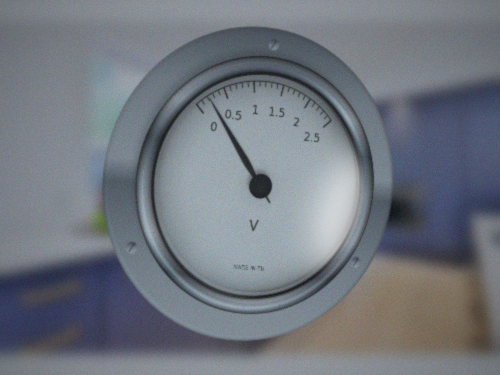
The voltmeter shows 0.2 V
